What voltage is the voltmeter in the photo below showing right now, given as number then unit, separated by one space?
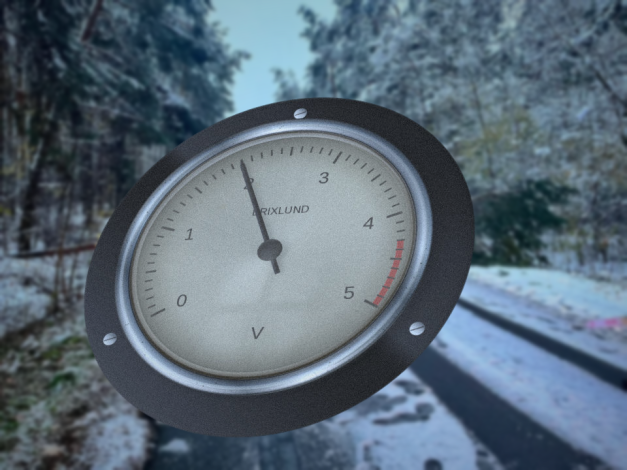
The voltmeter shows 2 V
